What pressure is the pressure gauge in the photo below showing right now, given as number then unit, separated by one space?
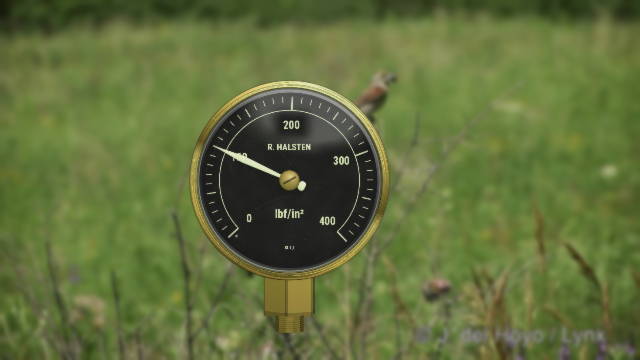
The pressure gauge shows 100 psi
